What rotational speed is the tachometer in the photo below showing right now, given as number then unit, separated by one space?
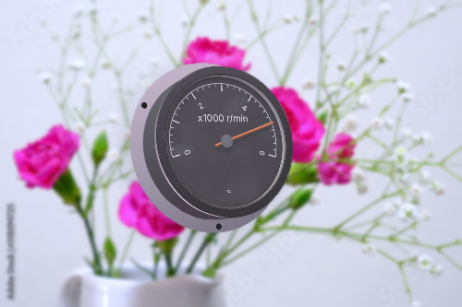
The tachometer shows 5000 rpm
